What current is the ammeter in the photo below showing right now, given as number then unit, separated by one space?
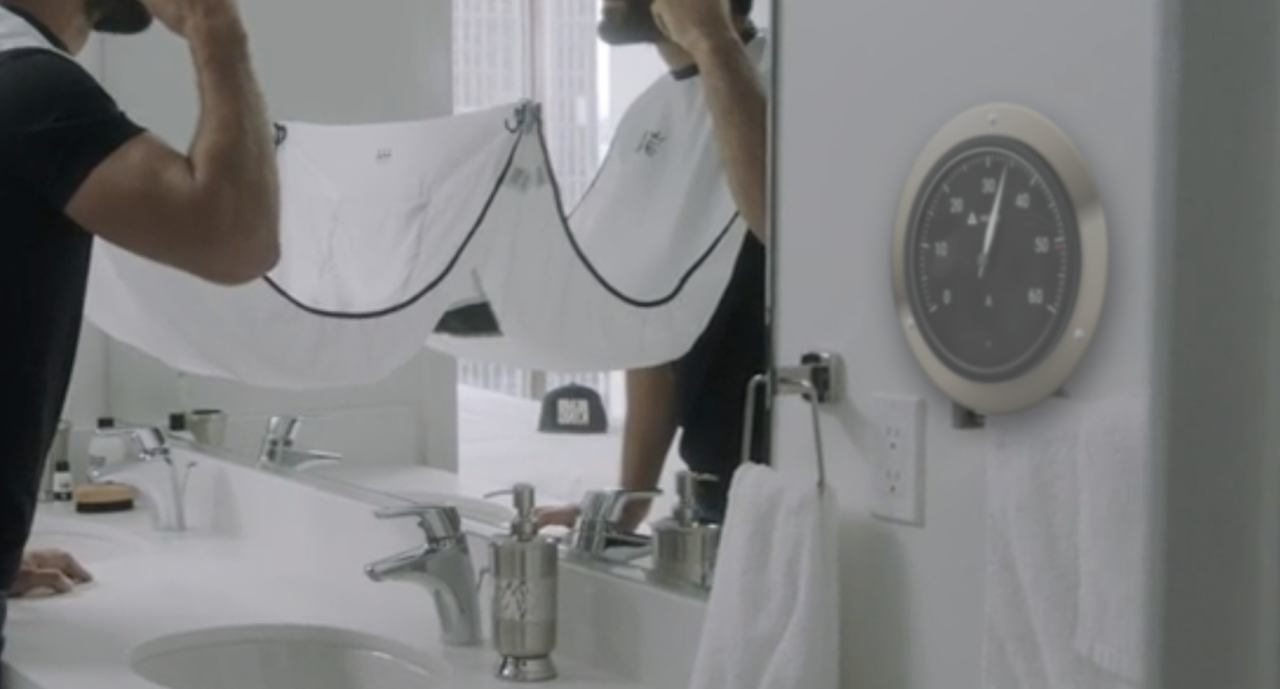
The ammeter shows 35 A
